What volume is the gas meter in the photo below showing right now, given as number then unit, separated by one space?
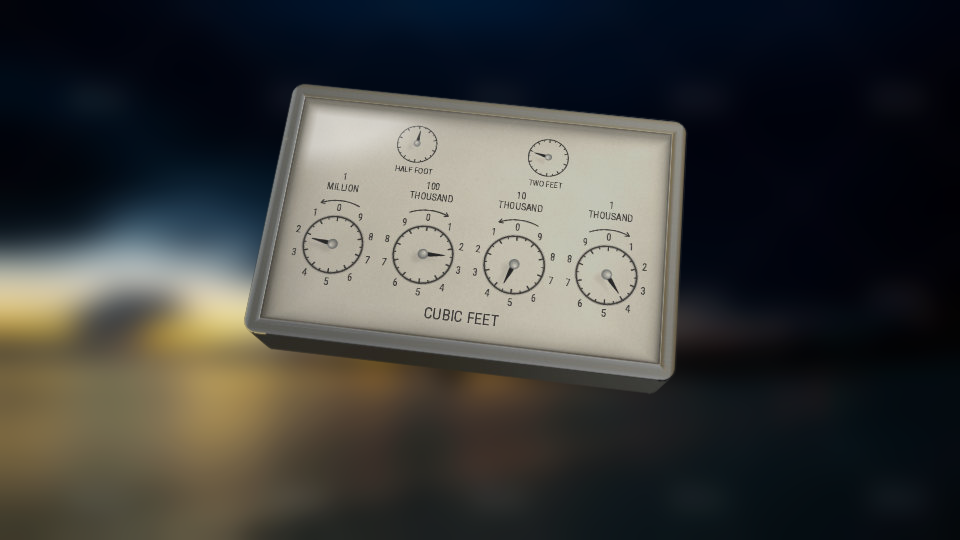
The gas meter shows 224400 ft³
